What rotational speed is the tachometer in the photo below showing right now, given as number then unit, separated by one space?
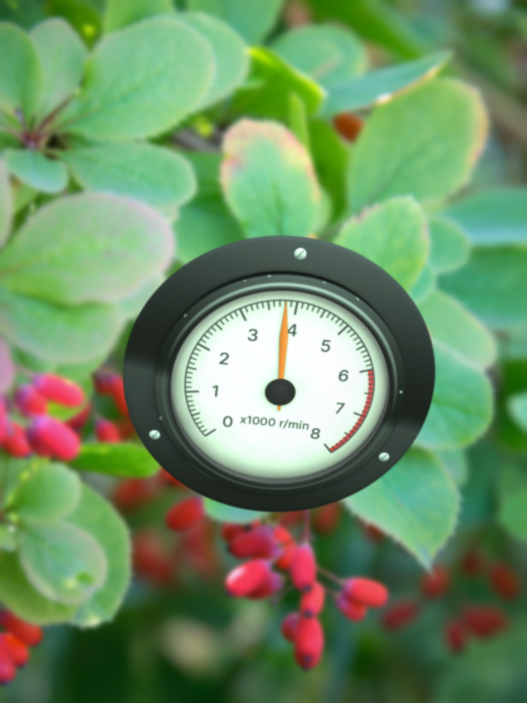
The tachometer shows 3800 rpm
